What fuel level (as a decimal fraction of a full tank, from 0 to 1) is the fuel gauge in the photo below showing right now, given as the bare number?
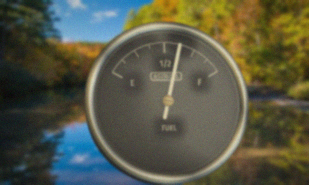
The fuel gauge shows 0.625
